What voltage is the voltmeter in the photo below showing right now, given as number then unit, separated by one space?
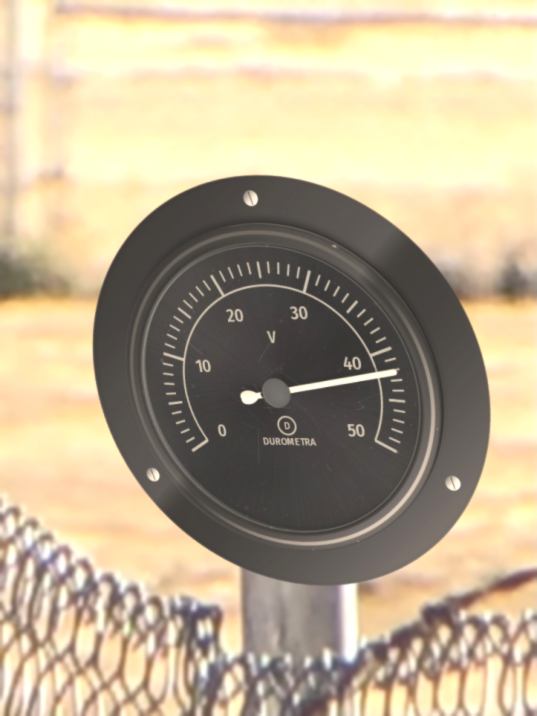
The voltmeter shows 42 V
